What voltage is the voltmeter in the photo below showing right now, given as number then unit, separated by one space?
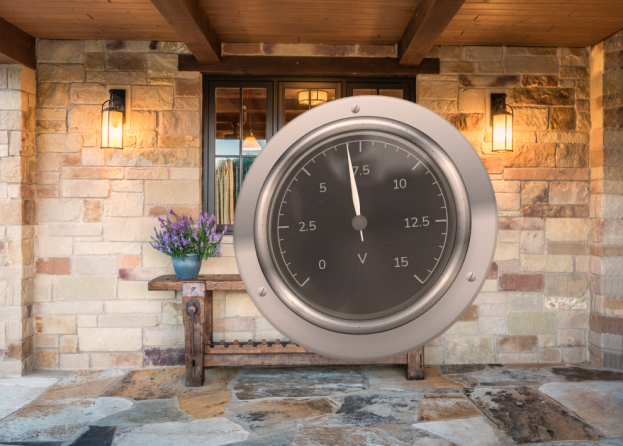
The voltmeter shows 7 V
